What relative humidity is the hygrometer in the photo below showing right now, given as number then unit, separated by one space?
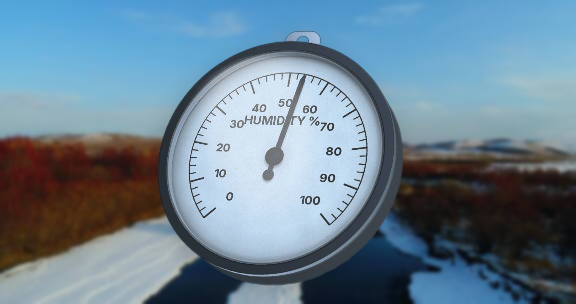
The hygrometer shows 54 %
